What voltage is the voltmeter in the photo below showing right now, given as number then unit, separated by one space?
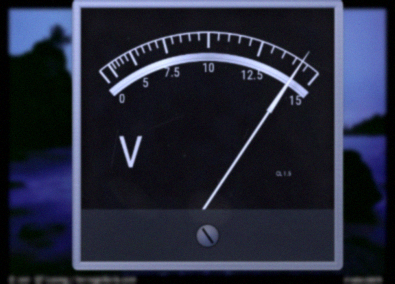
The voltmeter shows 14.25 V
